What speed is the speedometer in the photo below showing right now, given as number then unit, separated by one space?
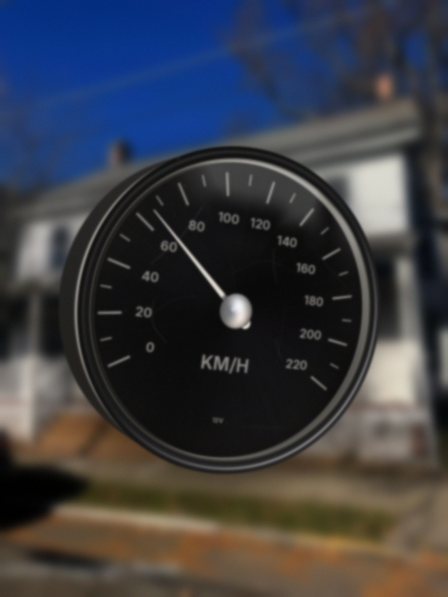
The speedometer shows 65 km/h
